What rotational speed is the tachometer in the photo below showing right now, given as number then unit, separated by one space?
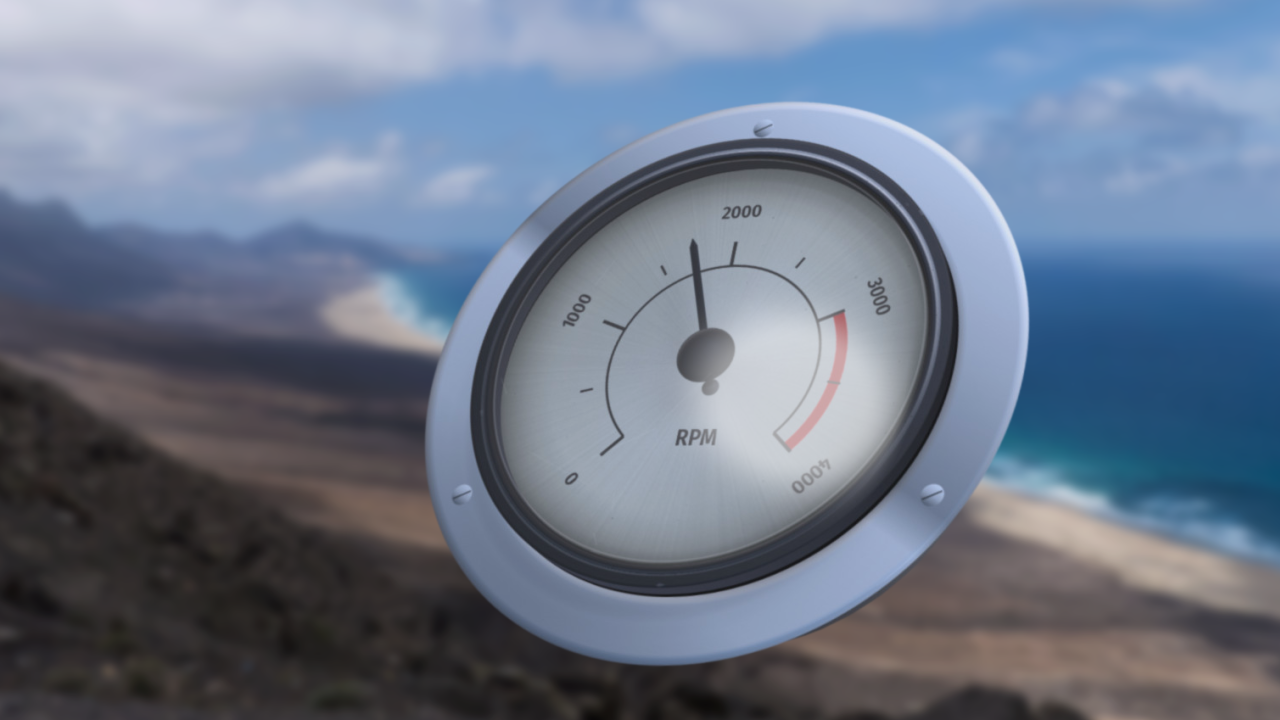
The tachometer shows 1750 rpm
